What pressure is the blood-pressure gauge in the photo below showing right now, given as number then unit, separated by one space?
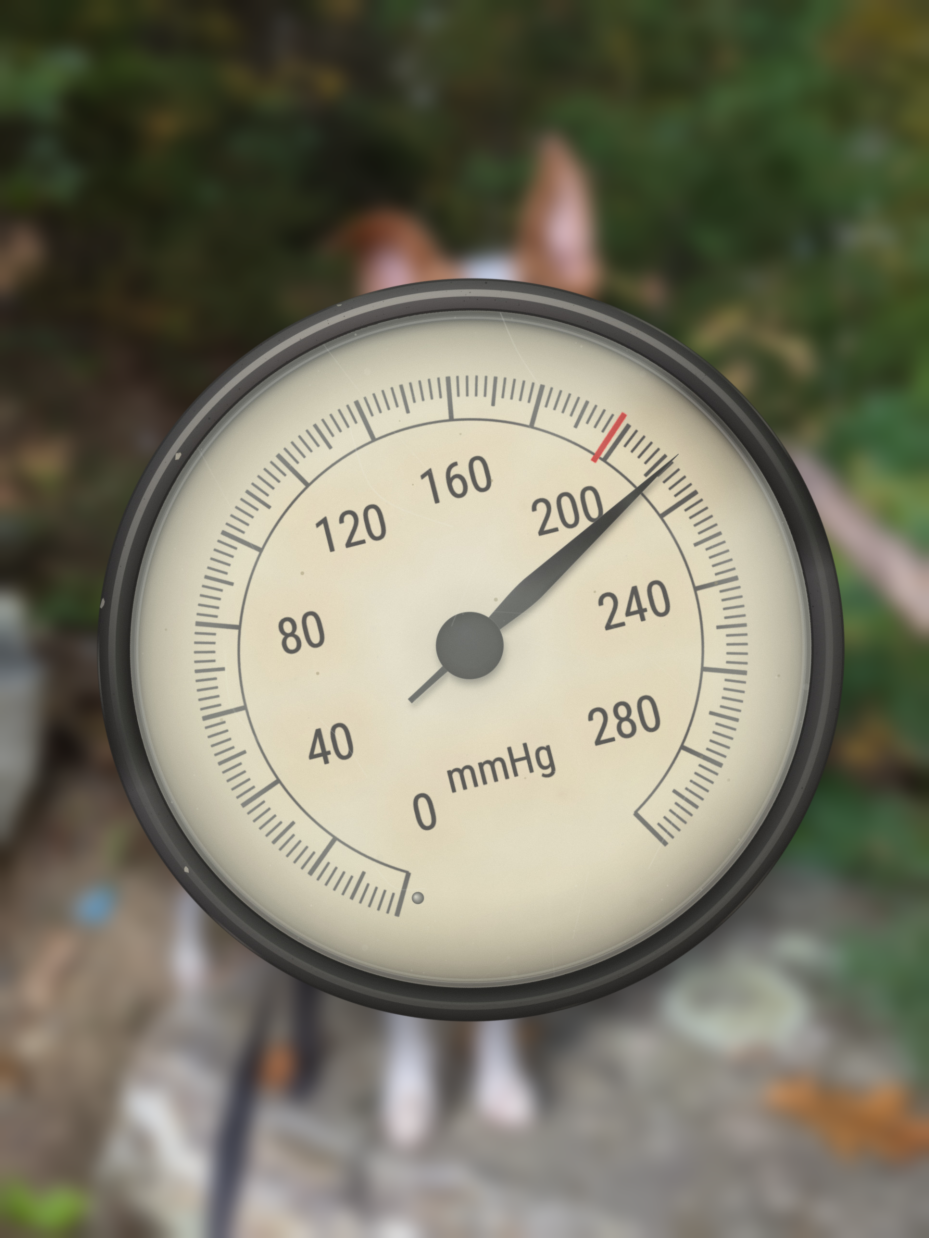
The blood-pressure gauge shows 212 mmHg
